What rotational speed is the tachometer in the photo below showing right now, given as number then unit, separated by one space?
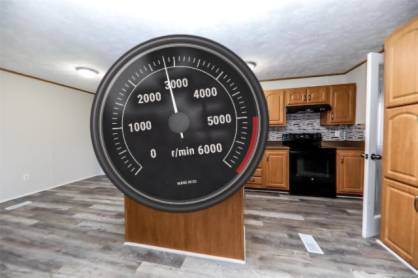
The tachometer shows 2800 rpm
